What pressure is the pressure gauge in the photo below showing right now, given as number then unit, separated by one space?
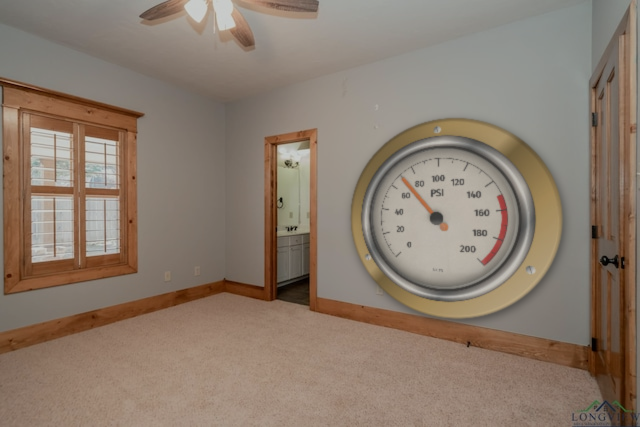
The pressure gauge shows 70 psi
